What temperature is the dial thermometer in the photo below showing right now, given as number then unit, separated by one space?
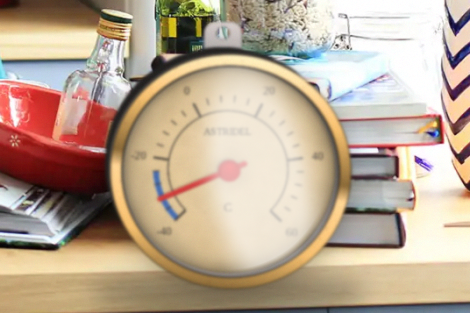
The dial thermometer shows -32 °C
